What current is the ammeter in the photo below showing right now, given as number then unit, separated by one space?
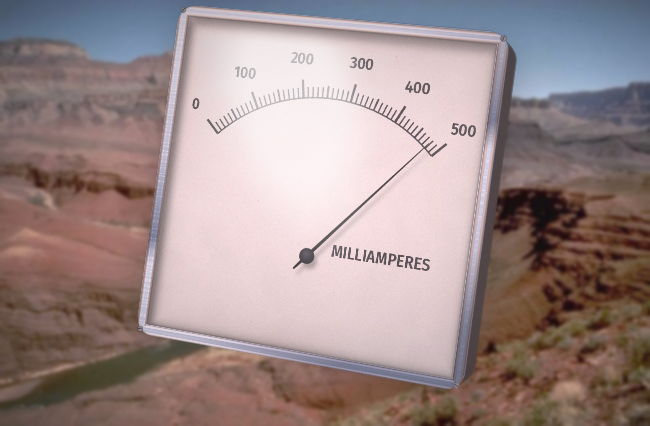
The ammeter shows 480 mA
